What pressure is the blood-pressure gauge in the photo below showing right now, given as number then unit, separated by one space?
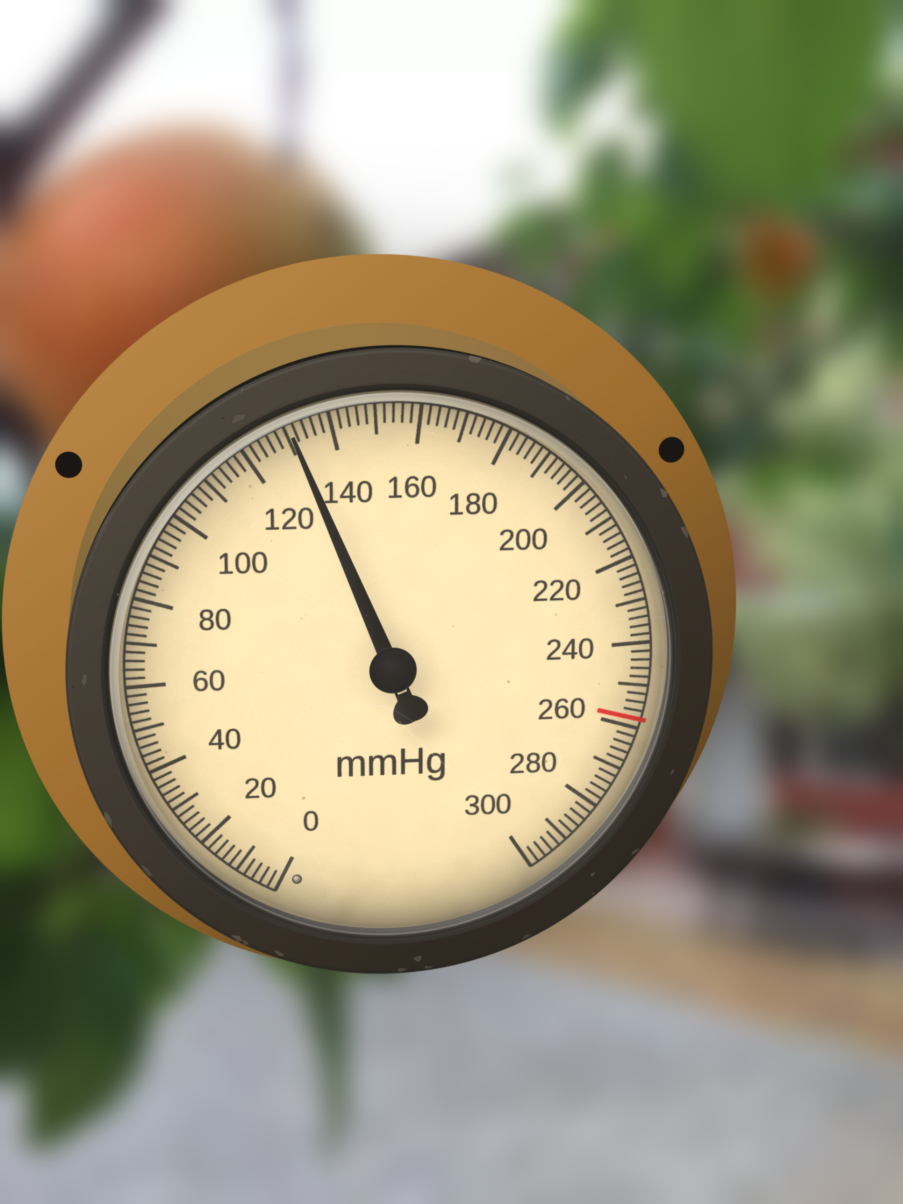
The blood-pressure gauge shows 131 mmHg
